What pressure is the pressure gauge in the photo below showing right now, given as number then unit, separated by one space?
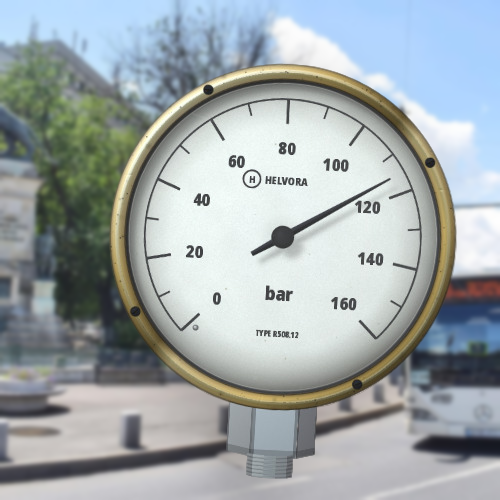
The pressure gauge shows 115 bar
